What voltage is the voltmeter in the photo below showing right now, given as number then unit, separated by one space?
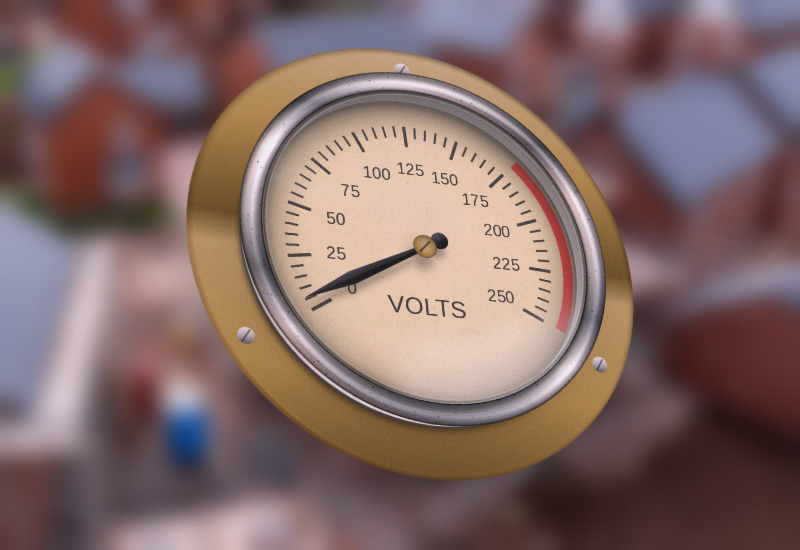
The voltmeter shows 5 V
